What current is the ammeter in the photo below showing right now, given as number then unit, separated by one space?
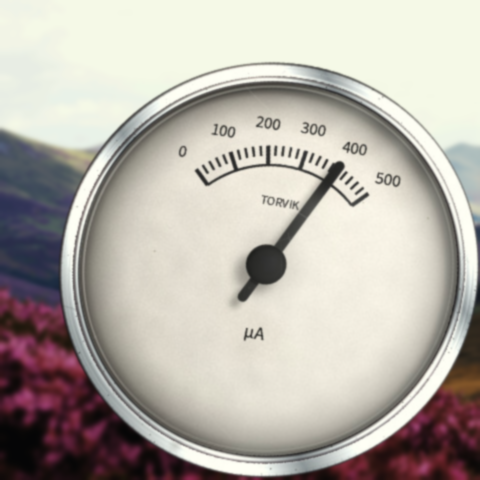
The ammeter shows 400 µA
